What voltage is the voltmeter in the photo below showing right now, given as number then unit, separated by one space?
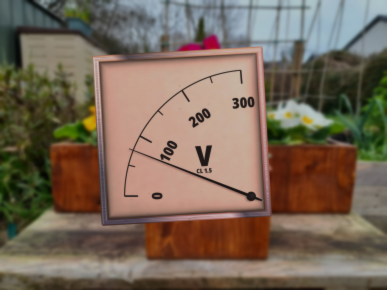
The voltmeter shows 75 V
